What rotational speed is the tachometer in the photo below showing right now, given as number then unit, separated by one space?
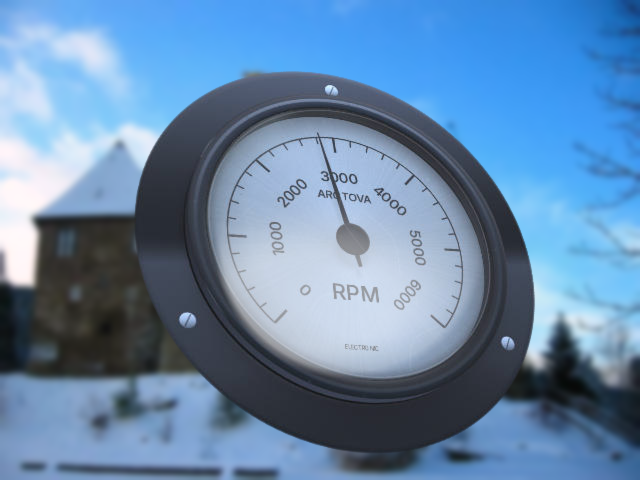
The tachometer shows 2800 rpm
